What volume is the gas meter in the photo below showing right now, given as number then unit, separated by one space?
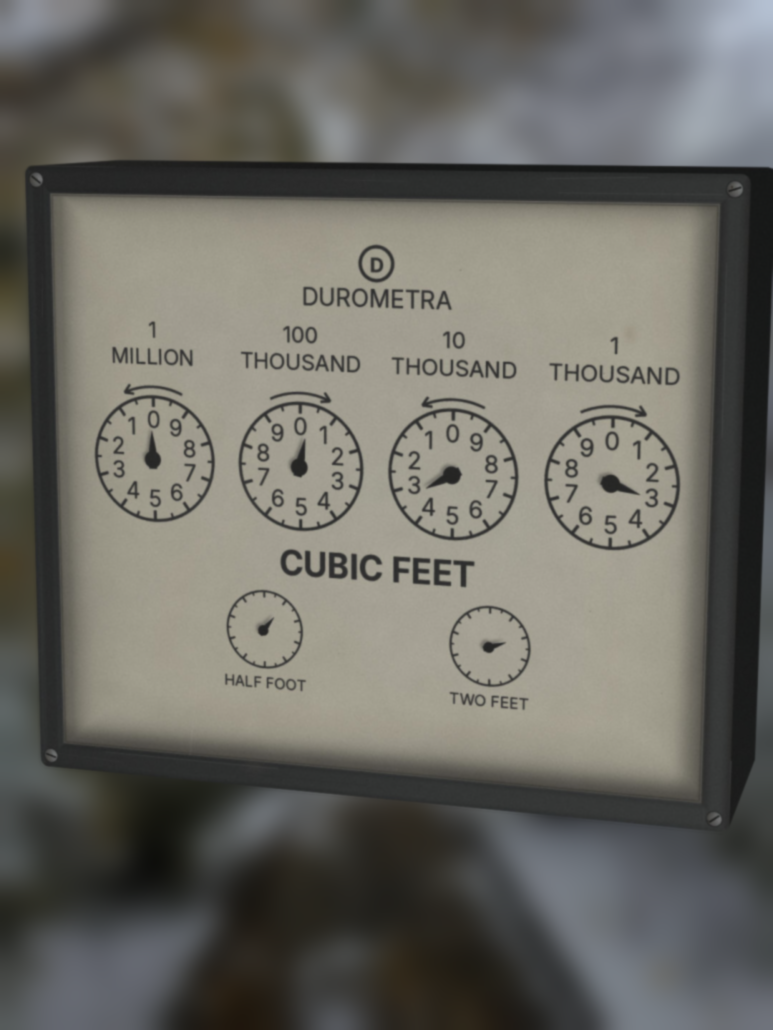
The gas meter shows 3300 ft³
